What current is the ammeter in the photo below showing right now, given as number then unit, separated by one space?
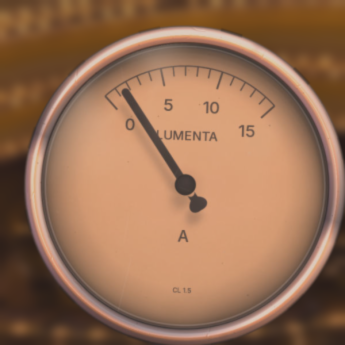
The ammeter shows 1.5 A
